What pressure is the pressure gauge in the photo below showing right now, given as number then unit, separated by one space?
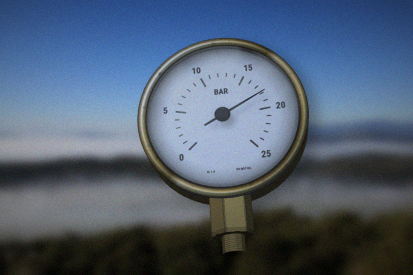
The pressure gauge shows 18 bar
